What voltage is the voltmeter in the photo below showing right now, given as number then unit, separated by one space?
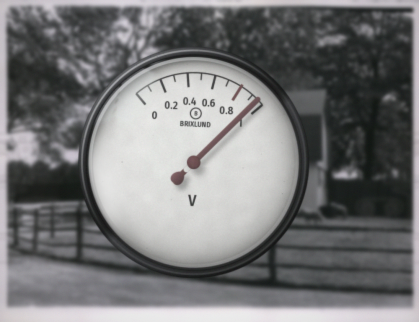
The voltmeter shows 0.95 V
